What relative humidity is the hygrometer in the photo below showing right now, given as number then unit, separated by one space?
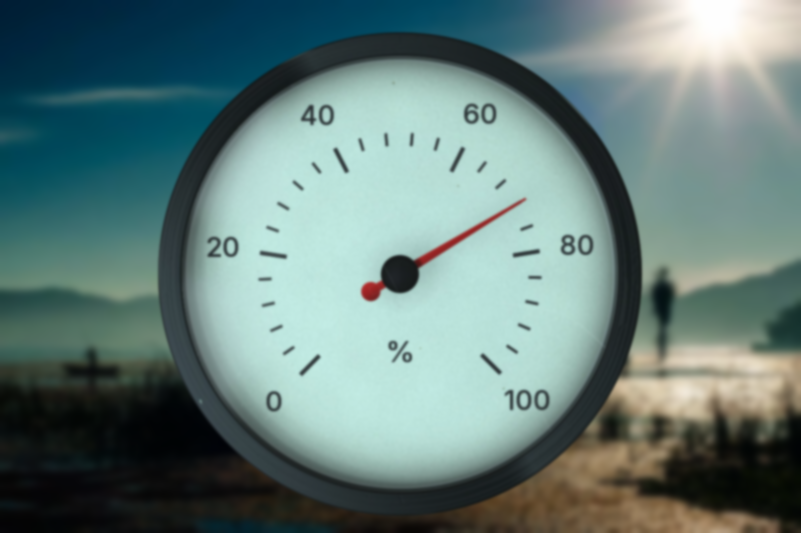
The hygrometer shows 72 %
